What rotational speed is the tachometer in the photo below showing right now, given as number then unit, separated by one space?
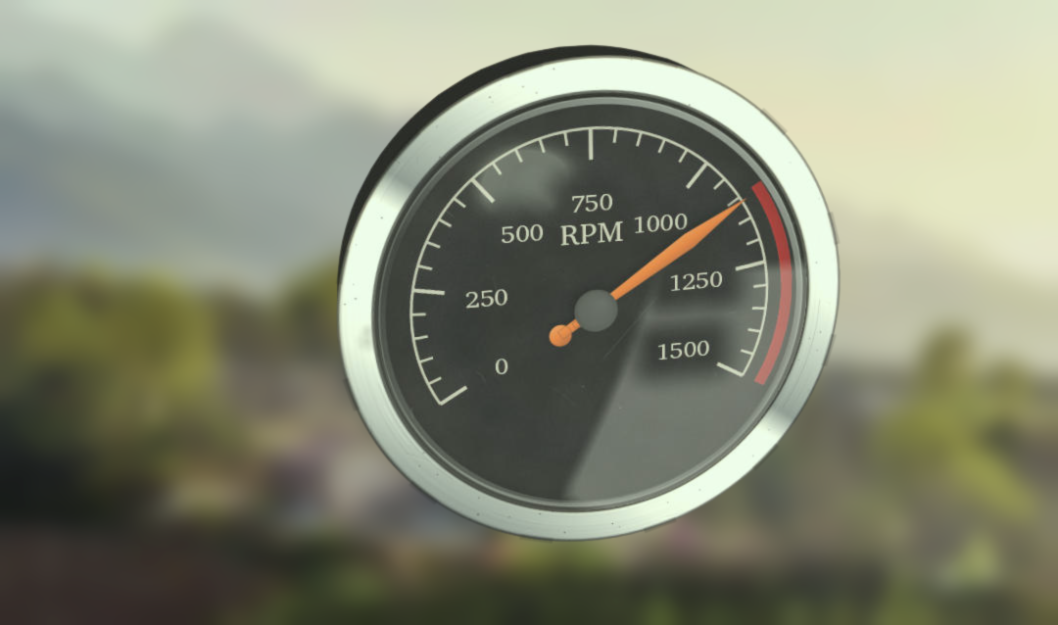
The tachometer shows 1100 rpm
